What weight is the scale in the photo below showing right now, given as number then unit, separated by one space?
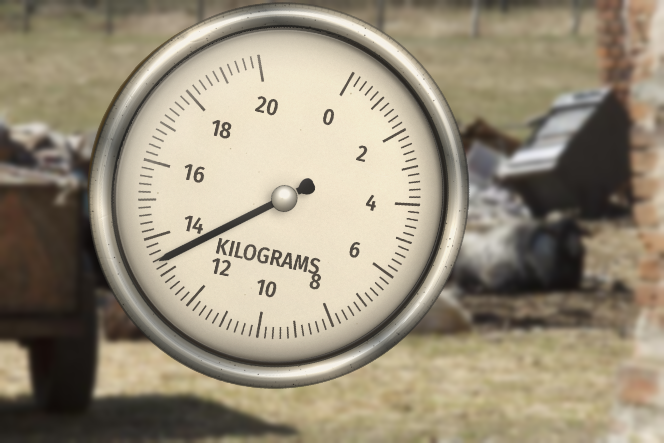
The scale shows 13.4 kg
